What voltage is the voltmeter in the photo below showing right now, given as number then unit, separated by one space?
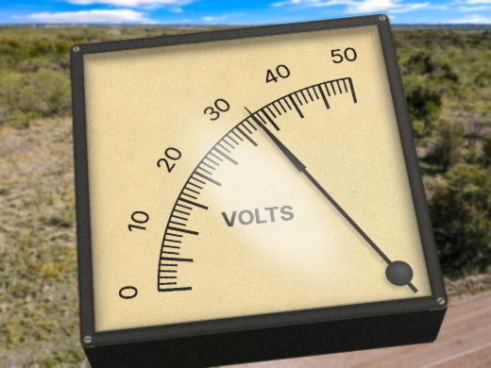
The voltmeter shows 33 V
